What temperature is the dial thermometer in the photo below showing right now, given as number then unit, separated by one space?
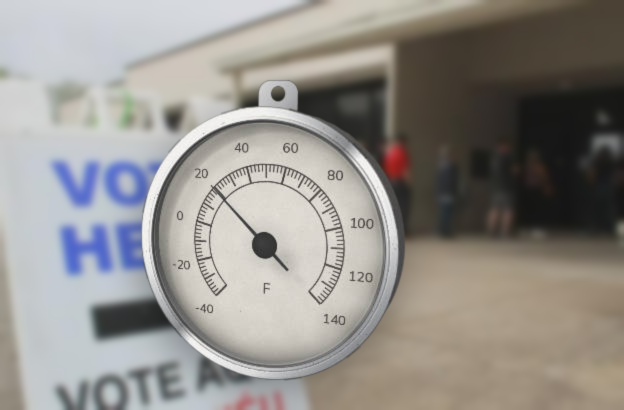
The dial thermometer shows 20 °F
